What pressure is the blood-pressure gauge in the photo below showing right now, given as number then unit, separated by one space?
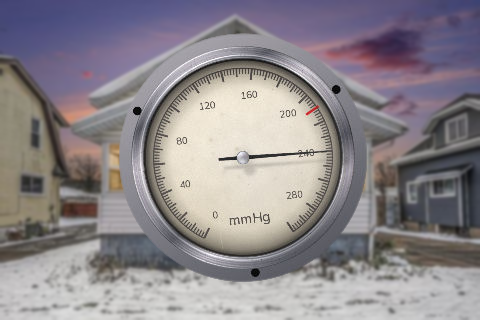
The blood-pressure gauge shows 240 mmHg
